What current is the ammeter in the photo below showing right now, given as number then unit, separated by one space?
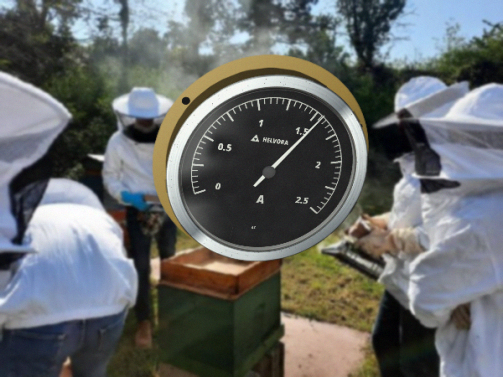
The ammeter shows 1.55 A
